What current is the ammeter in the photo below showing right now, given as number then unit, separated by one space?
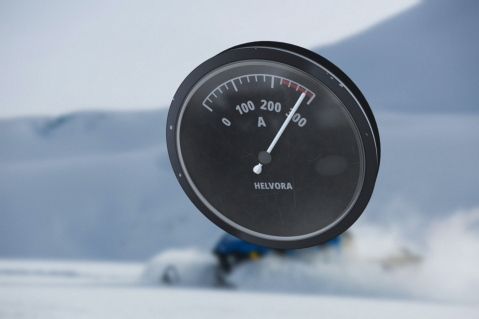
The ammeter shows 280 A
